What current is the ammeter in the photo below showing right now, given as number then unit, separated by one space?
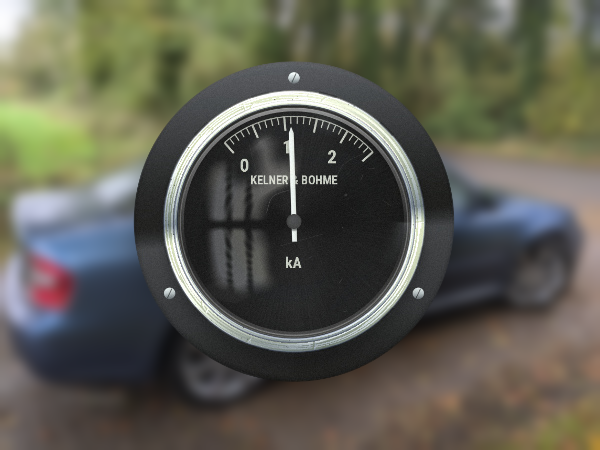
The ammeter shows 1.1 kA
